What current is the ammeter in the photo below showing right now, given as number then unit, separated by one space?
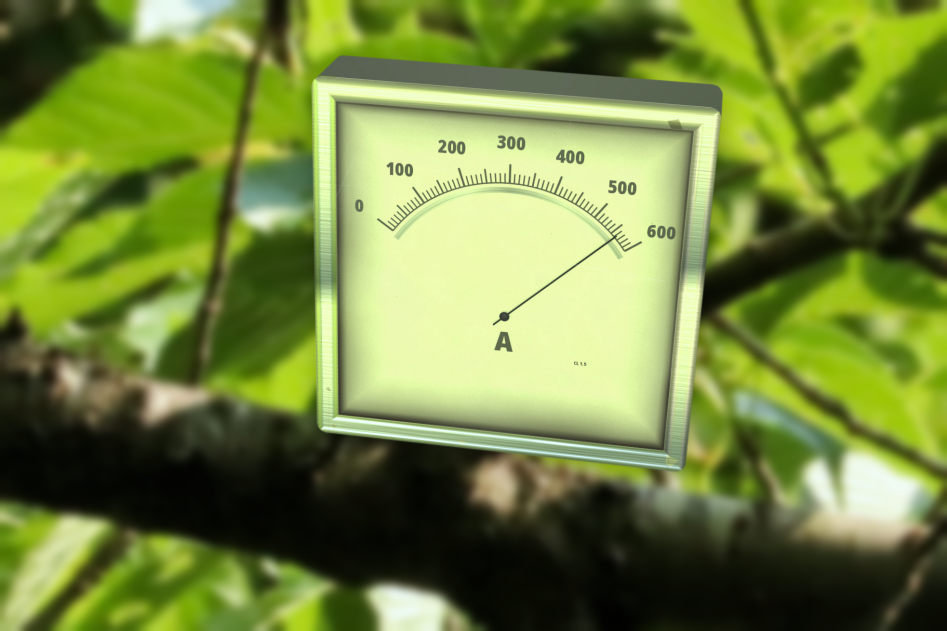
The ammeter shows 560 A
